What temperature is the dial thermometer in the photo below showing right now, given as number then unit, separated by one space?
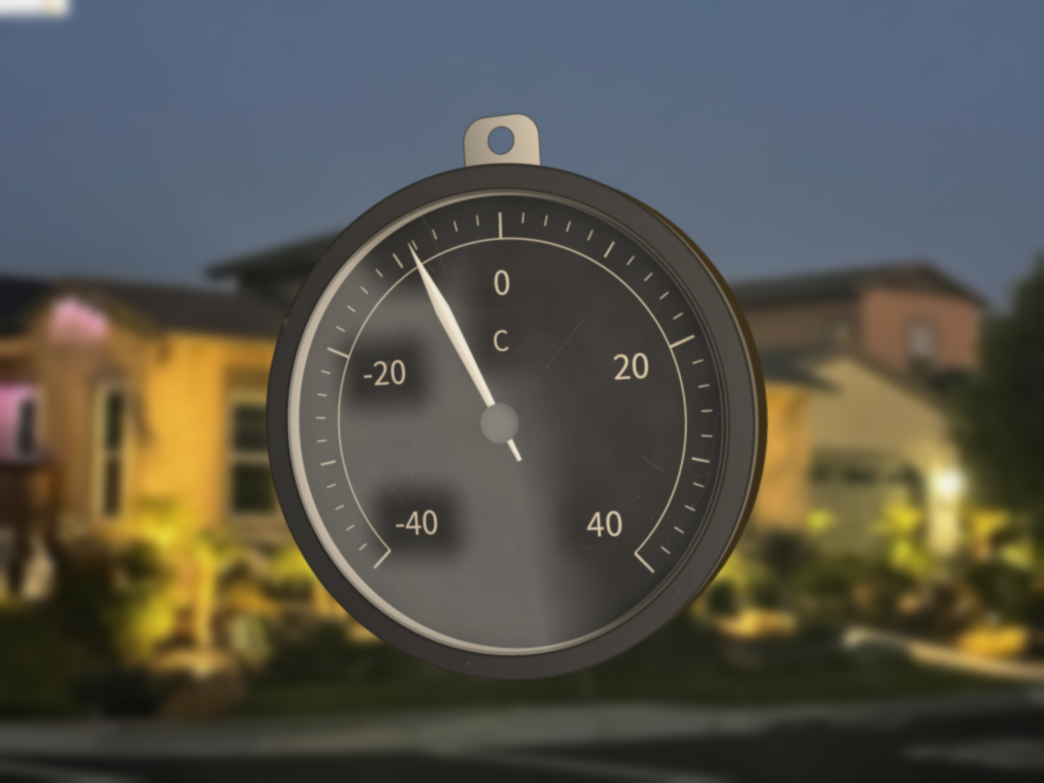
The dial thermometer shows -8 °C
